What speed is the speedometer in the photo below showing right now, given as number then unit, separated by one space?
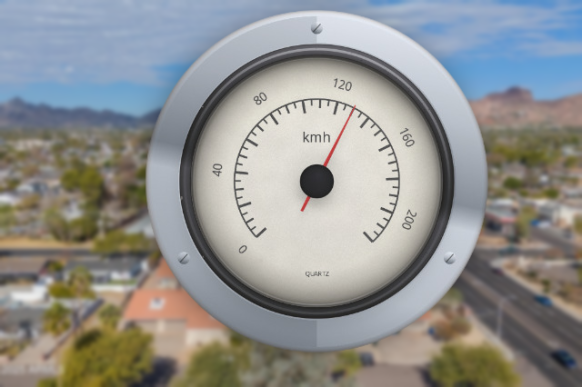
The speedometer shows 130 km/h
